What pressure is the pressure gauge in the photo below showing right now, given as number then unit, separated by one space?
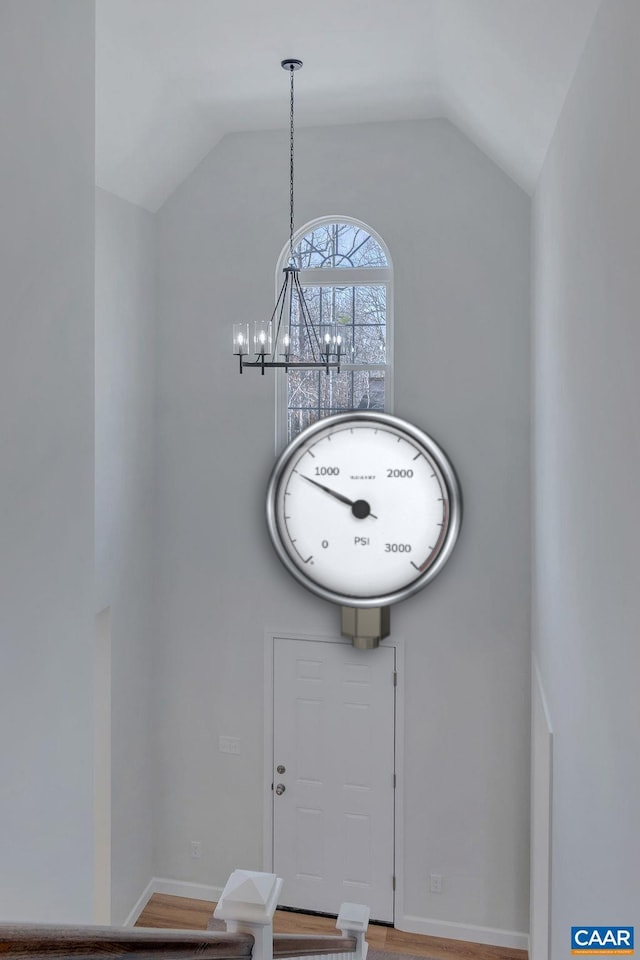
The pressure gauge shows 800 psi
